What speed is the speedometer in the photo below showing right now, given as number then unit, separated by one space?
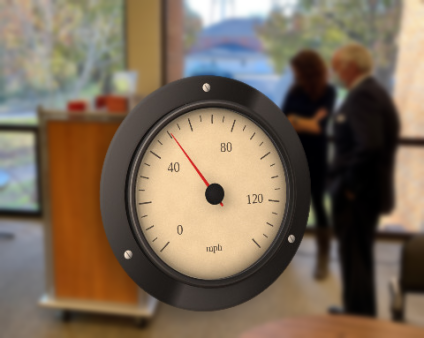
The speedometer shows 50 mph
